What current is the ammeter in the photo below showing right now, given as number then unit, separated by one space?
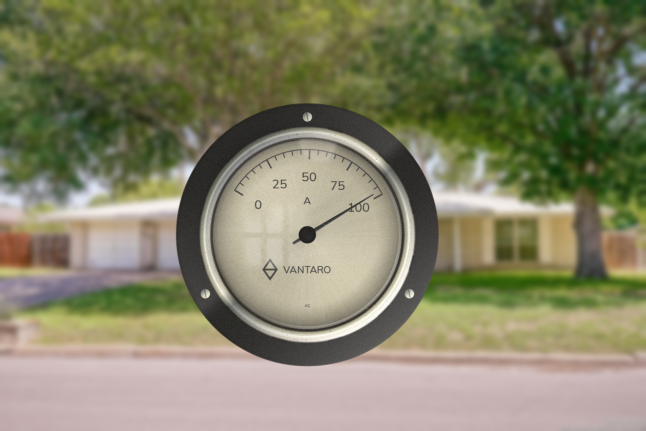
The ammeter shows 97.5 A
